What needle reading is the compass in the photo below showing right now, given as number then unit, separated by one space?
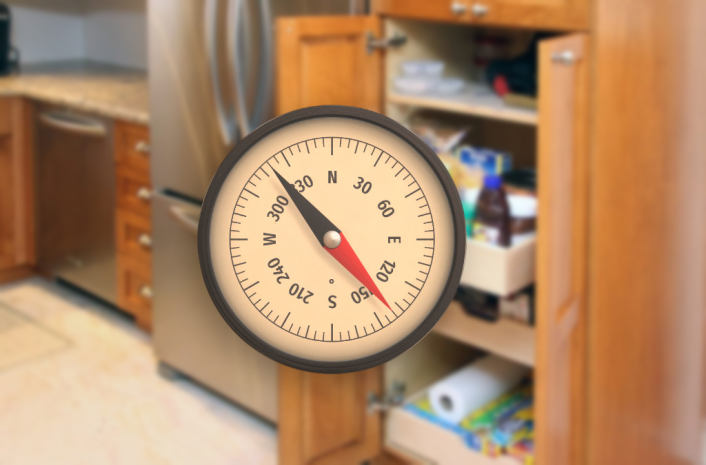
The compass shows 140 °
